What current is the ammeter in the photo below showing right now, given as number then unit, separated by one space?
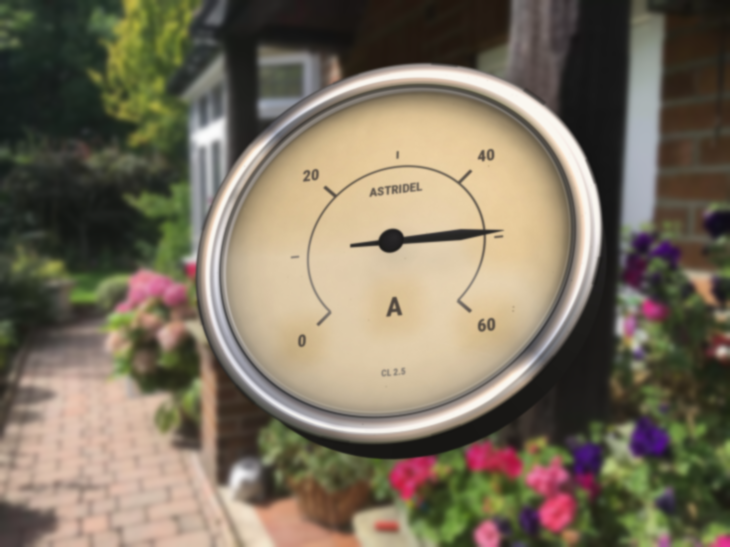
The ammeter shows 50 A
